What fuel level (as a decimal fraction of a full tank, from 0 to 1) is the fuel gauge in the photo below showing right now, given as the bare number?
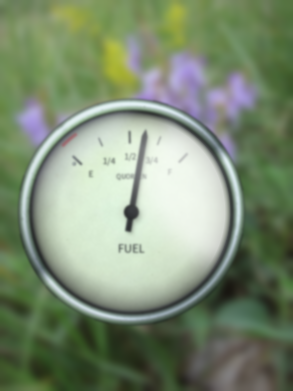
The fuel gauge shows 0.625
